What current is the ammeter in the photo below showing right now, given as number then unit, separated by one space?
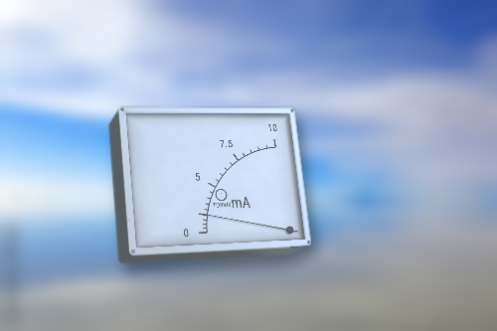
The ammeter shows 2.5 mA
